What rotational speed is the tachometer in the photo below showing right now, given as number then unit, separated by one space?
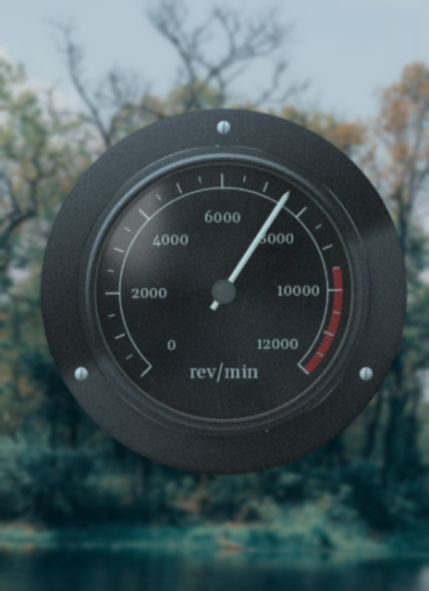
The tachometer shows 7500 rpm
